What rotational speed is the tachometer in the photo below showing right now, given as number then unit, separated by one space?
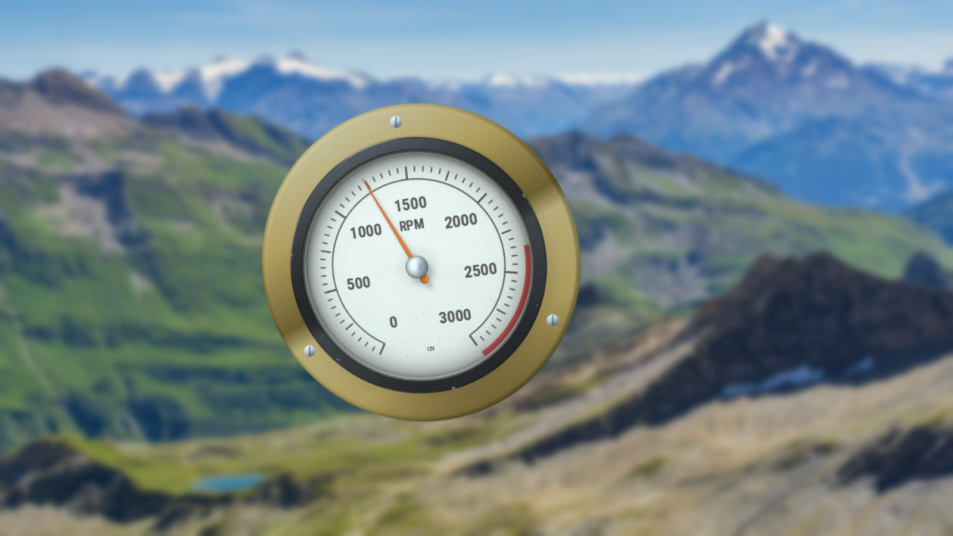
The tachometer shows 1250 rpm
